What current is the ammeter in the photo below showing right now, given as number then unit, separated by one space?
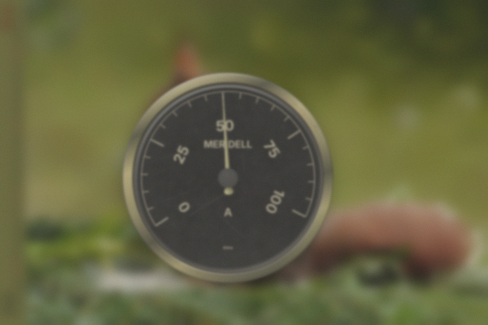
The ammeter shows 50 A
